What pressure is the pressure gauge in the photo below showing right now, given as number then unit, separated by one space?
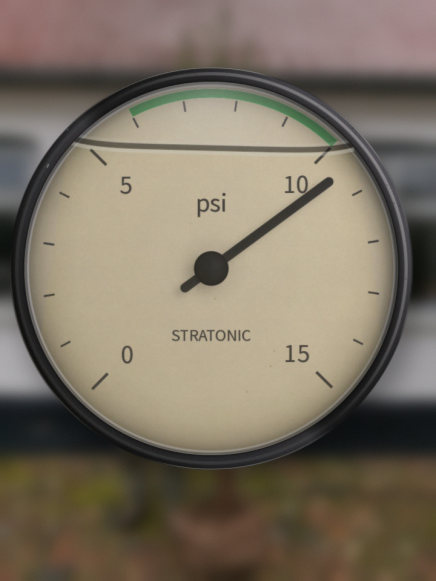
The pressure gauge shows 10.5 psi
